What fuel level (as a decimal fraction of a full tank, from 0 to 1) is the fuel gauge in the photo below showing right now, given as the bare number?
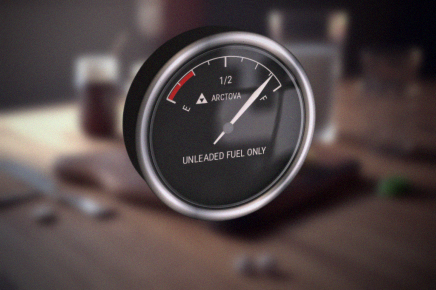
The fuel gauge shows 0.875
